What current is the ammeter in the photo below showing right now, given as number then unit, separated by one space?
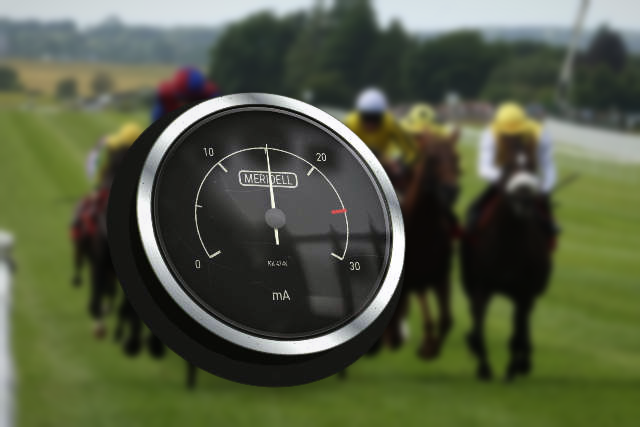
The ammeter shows 15 mA
